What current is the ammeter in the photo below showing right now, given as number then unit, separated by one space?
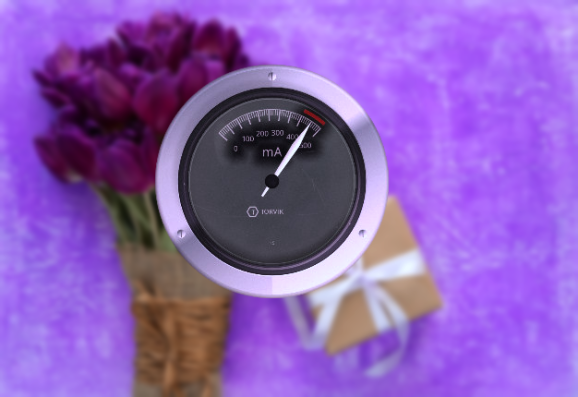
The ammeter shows 450 mA
